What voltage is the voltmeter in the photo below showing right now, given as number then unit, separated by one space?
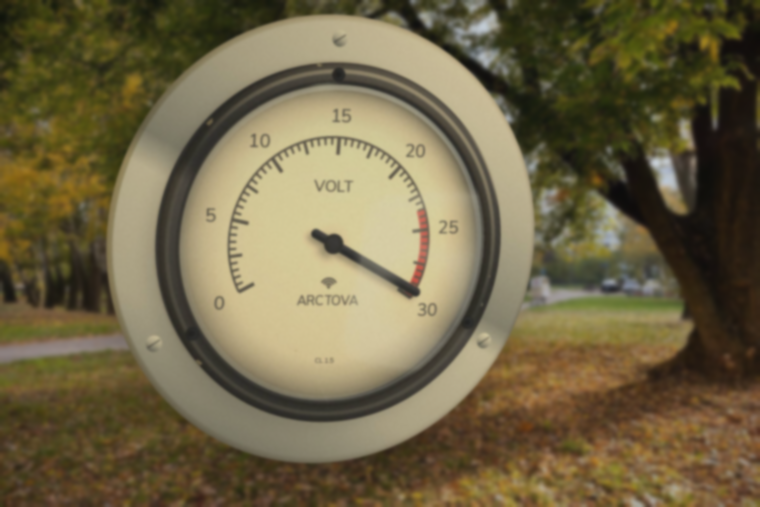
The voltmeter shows 29.5 V
